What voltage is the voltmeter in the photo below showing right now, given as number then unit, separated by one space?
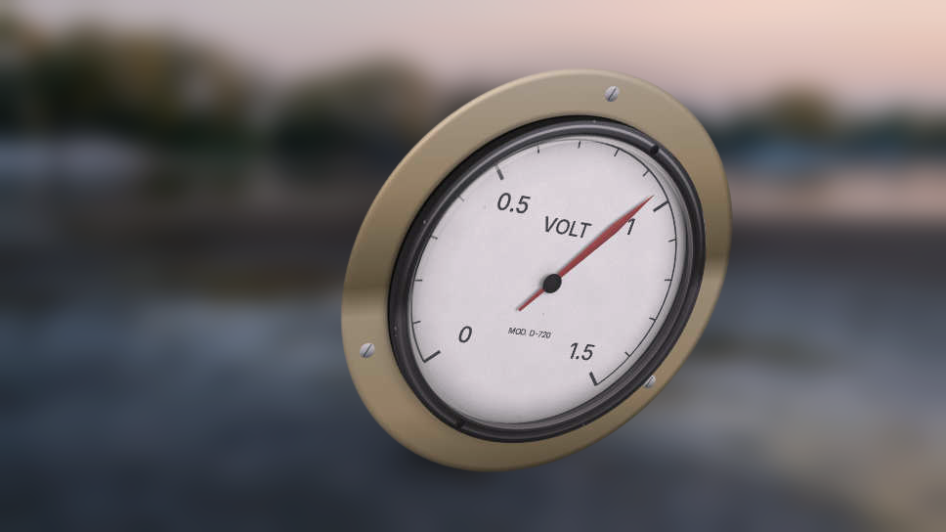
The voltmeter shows 0.95 V
